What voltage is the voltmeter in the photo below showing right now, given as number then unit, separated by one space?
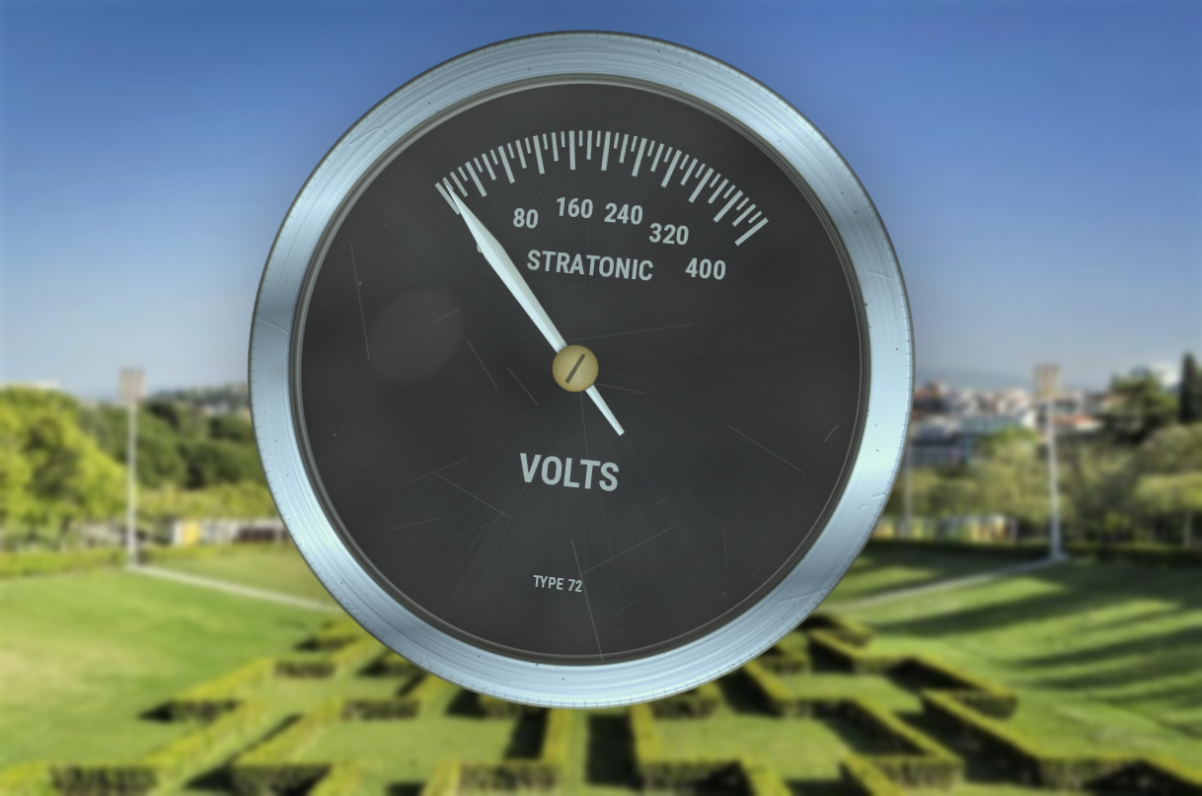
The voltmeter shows 10 V
